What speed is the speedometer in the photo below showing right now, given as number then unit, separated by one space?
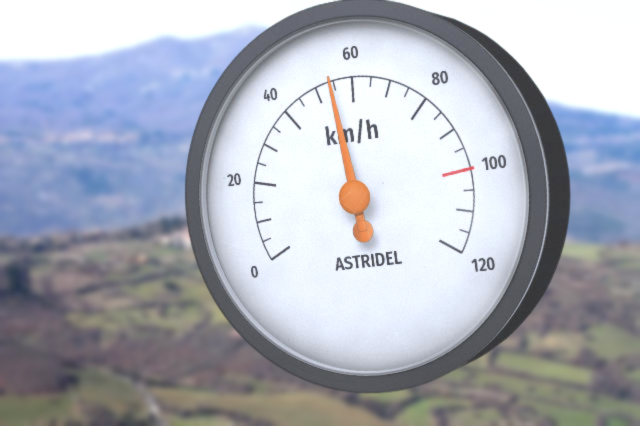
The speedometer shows 55 km/h
